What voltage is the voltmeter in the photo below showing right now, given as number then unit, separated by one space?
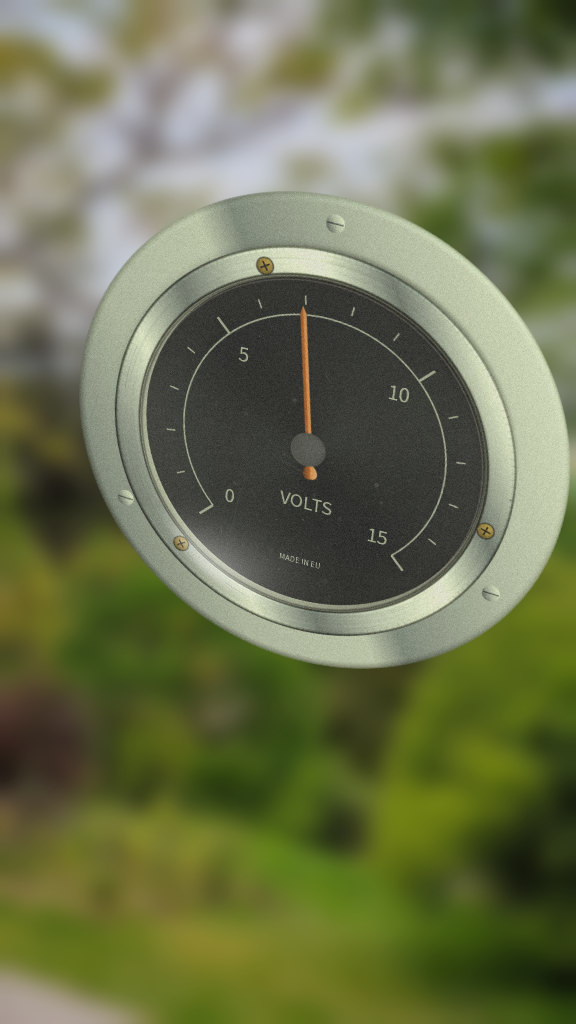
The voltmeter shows 7 V
